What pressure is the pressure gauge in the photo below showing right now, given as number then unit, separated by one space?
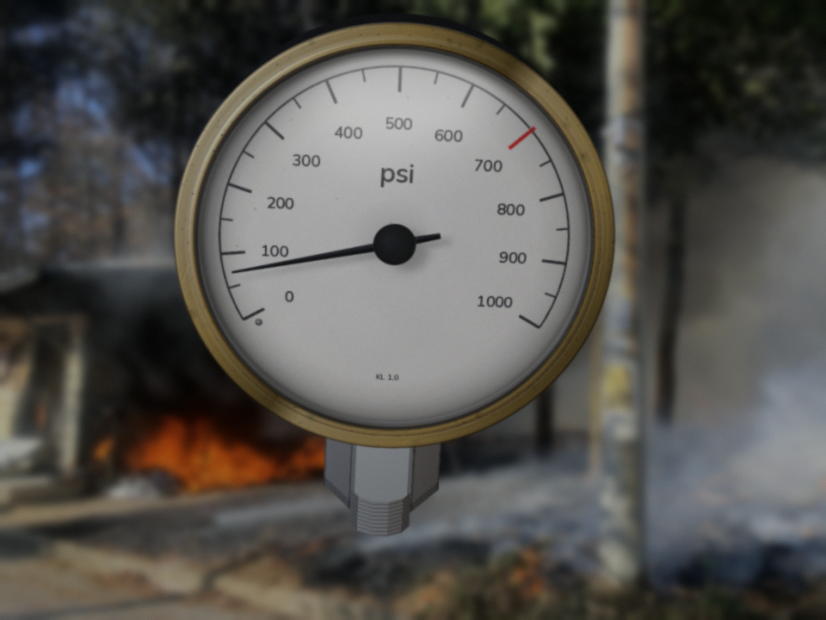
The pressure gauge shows 75 psi
